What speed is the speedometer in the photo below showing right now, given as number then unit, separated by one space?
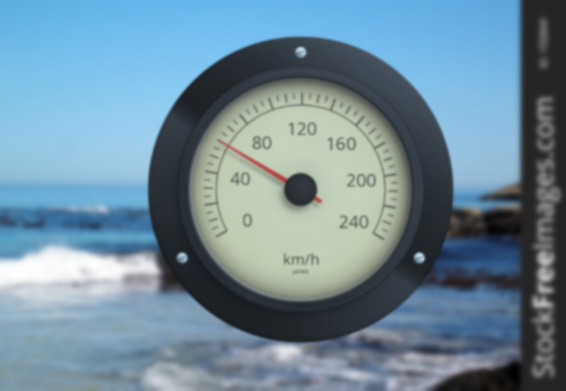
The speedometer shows 60 km/h
